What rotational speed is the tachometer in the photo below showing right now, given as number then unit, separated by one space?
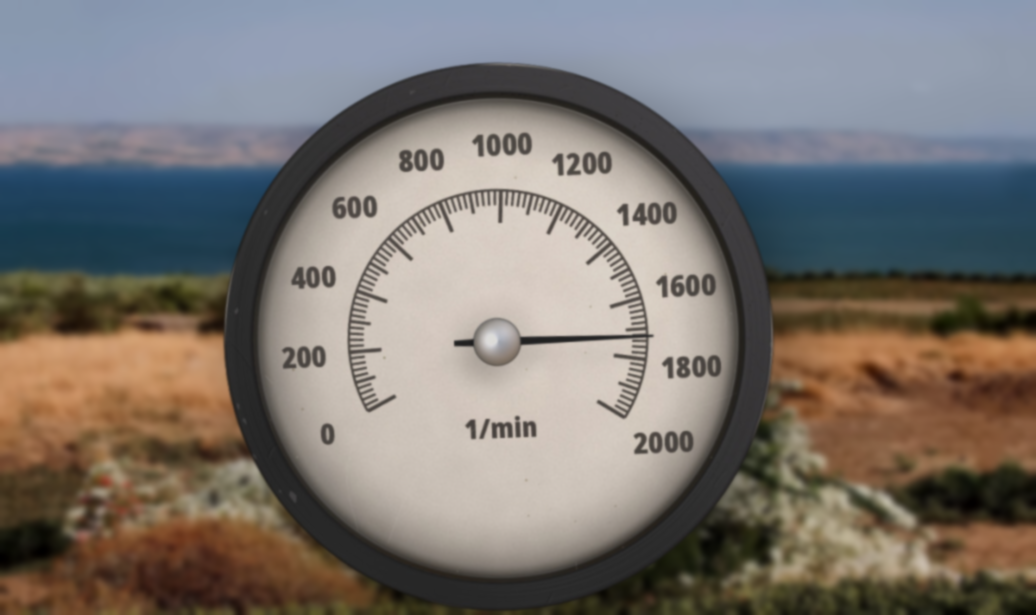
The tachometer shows 1720 rpm
